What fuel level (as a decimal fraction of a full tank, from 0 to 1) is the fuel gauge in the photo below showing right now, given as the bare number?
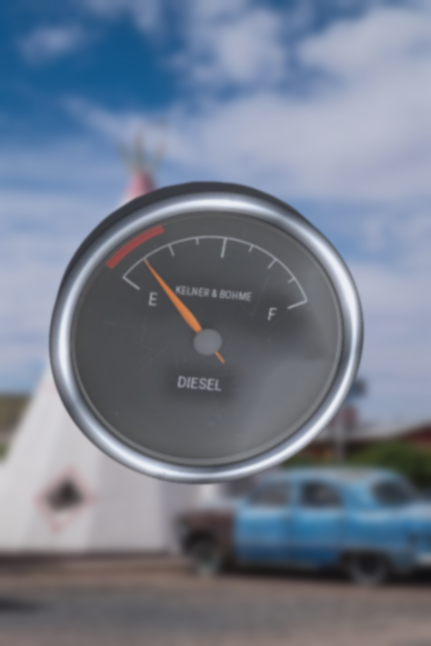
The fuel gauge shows 0.125
